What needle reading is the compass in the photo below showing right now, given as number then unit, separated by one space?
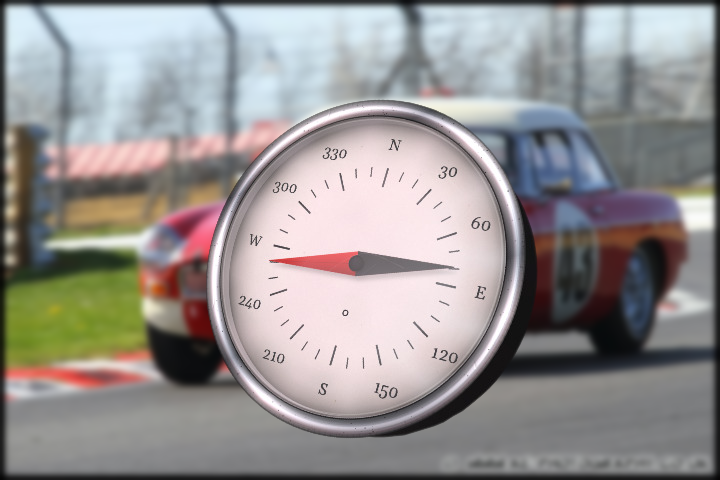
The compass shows 260 °
